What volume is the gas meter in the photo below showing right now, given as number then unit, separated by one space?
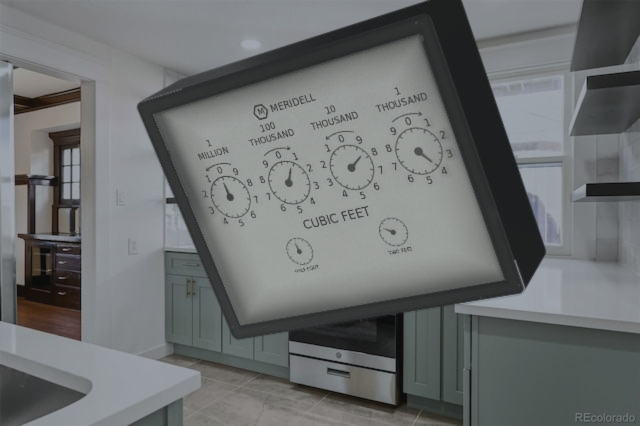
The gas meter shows 8400 ft³
